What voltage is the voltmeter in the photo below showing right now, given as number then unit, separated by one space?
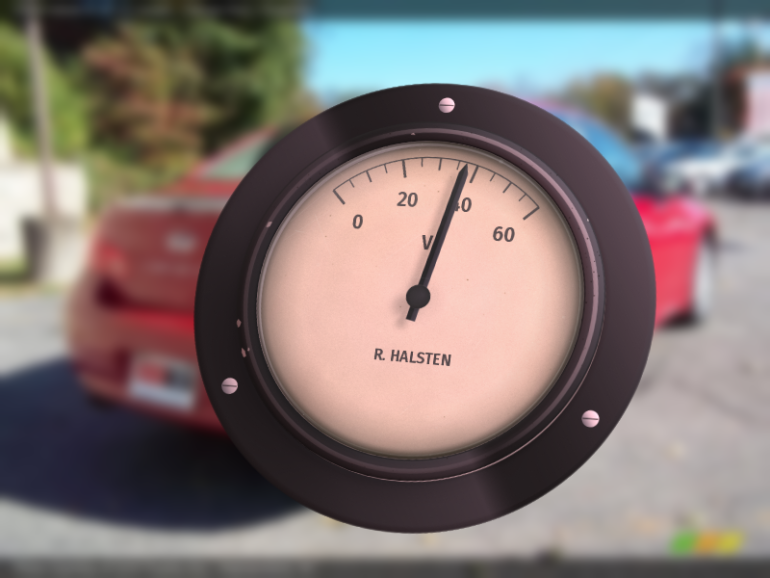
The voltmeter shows 37.5 V
